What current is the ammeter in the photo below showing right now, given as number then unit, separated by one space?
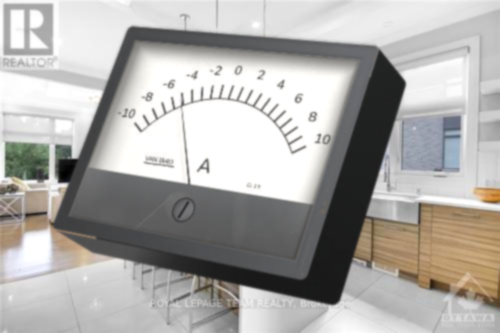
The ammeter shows -5 A
